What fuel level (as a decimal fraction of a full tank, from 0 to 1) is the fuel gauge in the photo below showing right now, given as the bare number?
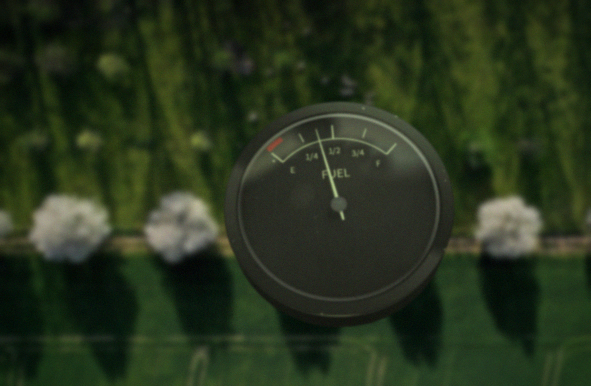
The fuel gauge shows 0.375
